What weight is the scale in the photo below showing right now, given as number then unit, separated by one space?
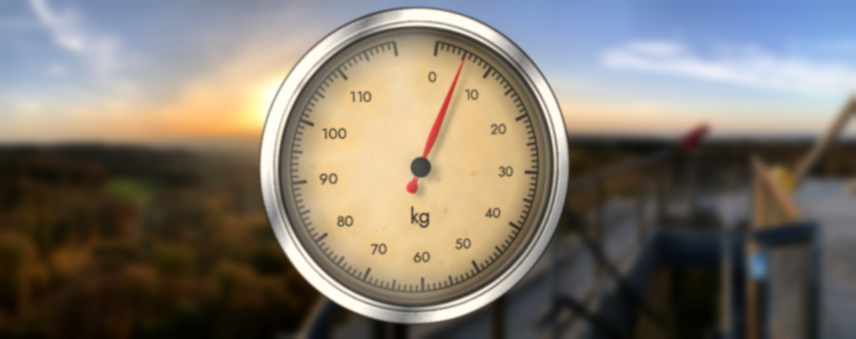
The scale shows 5 kg
